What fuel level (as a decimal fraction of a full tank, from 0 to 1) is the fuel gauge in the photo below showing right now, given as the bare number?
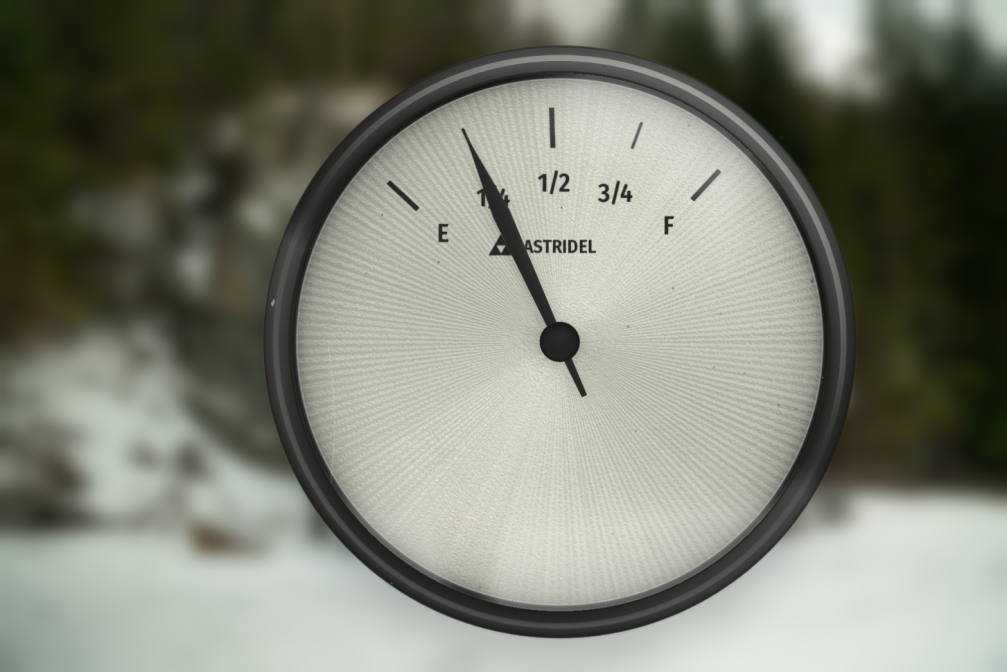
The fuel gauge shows 0.25
